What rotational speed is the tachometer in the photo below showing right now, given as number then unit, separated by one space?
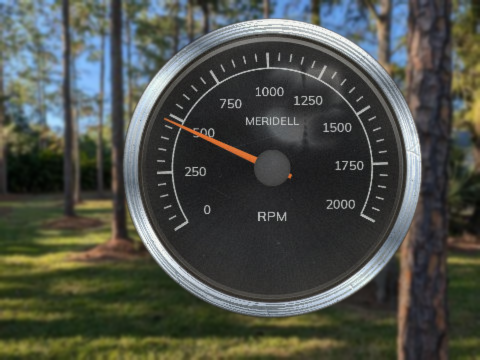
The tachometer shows 475 rpm
